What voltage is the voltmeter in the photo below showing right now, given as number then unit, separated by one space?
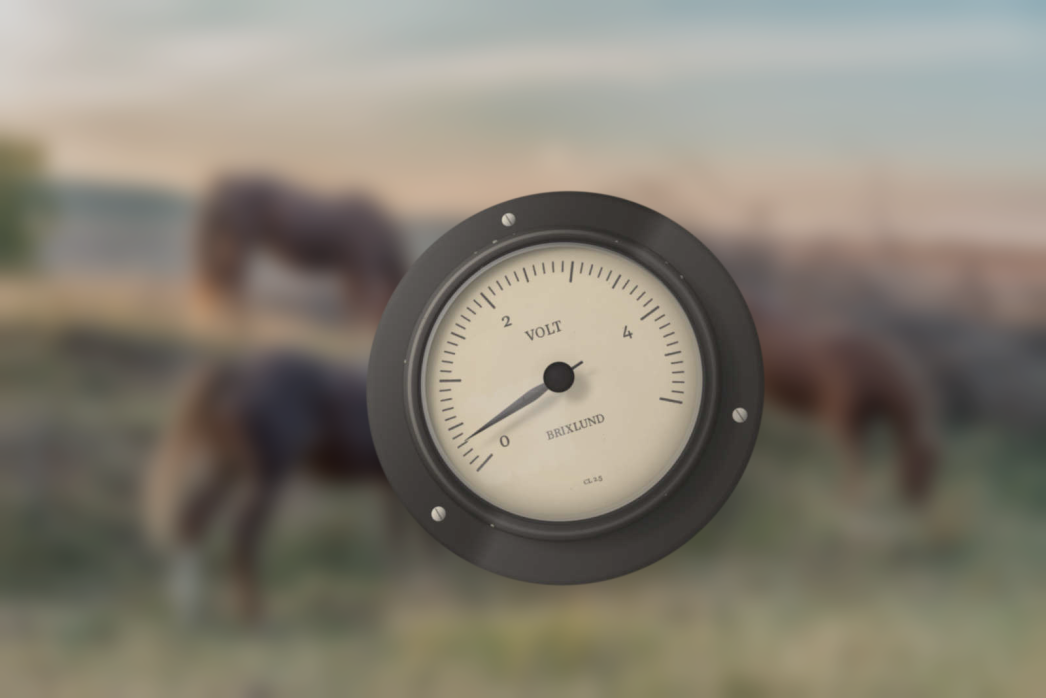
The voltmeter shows 0.3 V
